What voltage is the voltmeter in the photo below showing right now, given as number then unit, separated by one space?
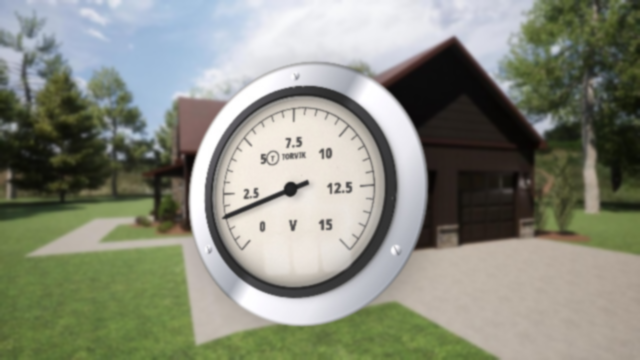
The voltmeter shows 1.5 V
